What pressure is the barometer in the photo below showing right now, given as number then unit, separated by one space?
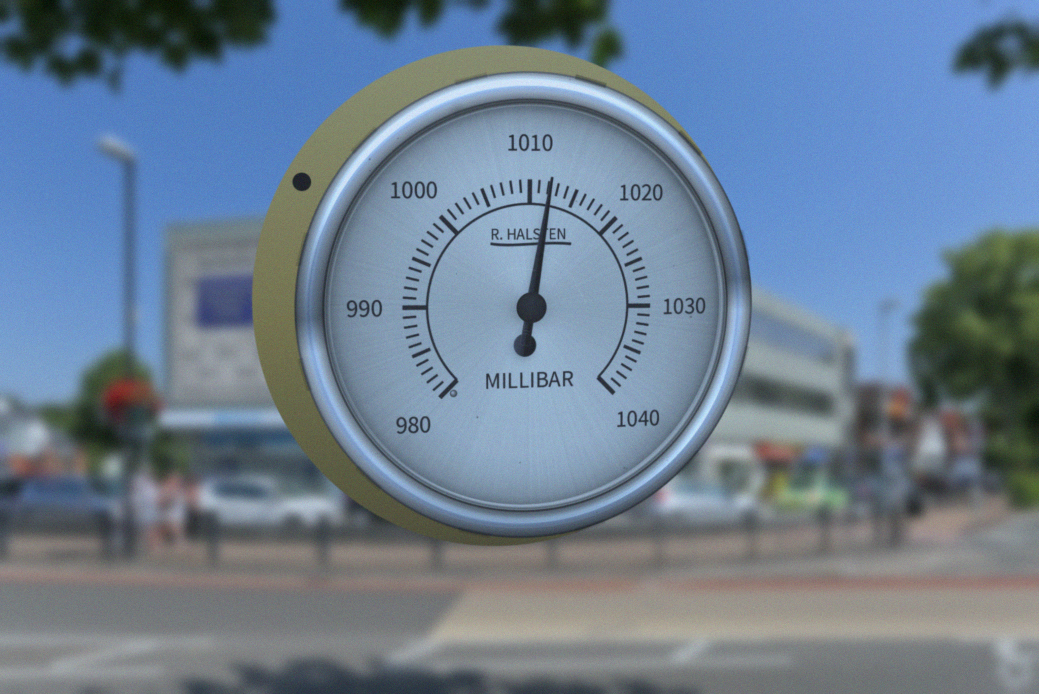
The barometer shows 1012 mbar
